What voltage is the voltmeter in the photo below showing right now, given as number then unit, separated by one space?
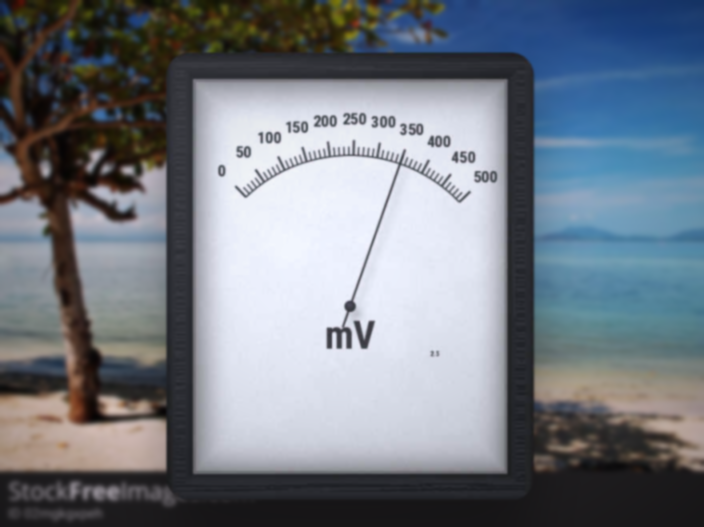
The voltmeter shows 350 mV
